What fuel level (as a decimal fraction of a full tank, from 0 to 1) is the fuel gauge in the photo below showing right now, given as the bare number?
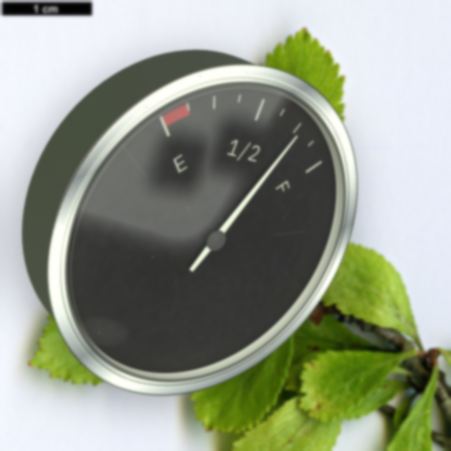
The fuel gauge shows 0.75
